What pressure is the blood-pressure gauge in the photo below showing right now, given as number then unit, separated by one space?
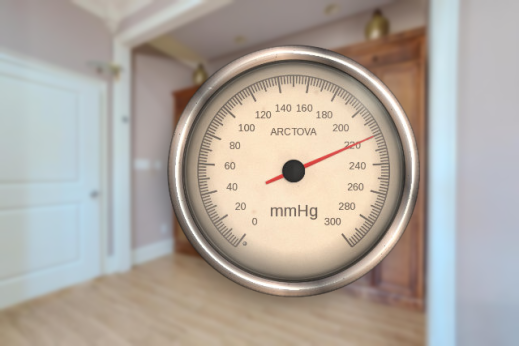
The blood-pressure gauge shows 220 mmHg
